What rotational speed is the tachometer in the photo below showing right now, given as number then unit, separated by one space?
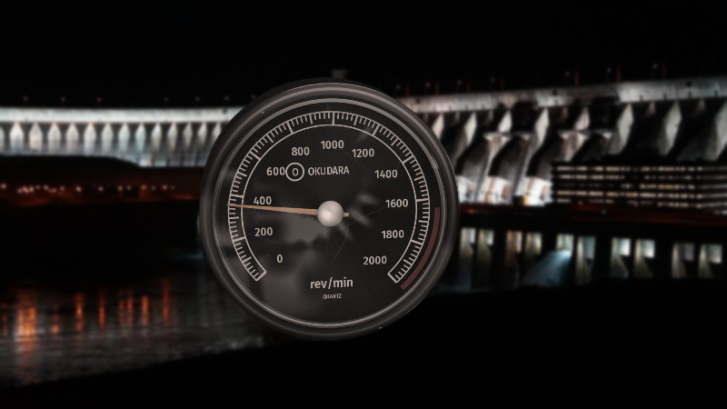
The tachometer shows 360 rpm
